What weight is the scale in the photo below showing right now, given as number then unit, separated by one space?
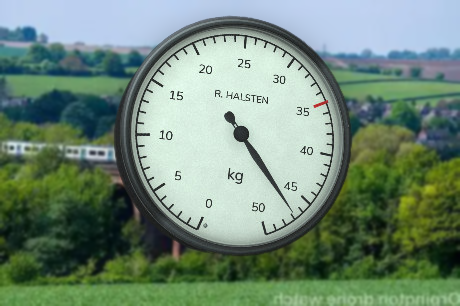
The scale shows 47 kg
